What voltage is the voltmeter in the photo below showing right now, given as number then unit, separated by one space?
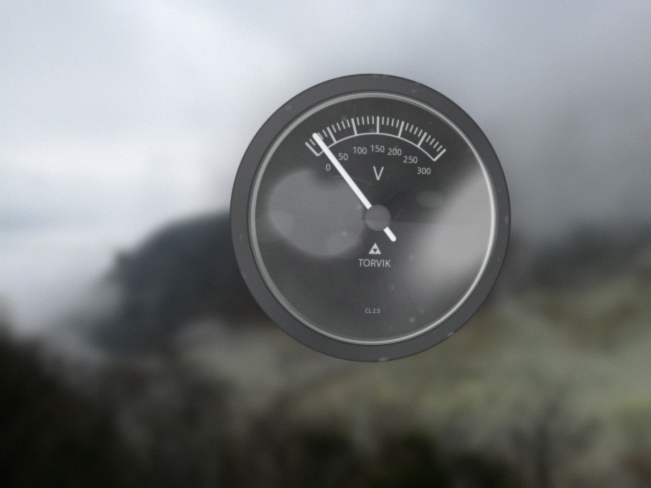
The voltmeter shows 20 V
